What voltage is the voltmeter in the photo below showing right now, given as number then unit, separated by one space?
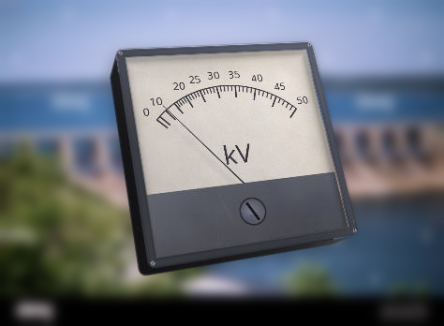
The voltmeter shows 10 kV
